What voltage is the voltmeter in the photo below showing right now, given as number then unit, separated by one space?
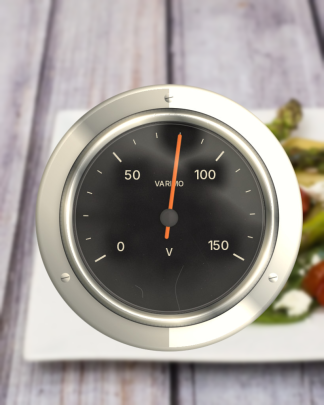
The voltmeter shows 80 V
